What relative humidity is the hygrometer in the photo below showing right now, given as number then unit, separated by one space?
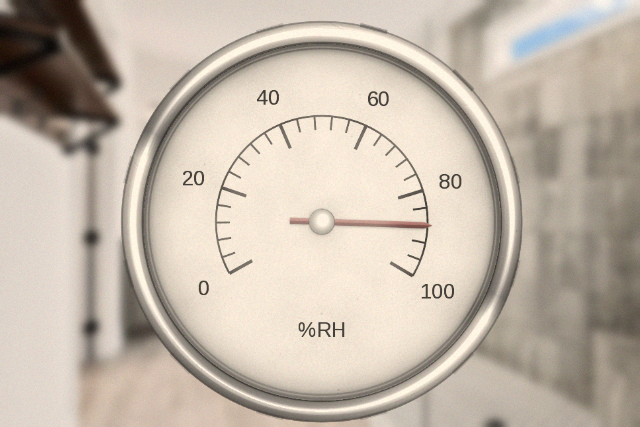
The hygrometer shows 88 %
